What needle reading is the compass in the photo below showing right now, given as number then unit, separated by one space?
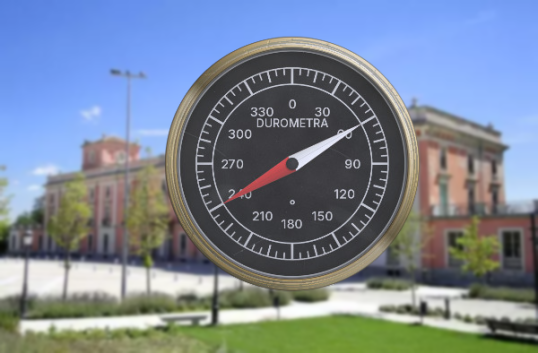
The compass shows 240 °
